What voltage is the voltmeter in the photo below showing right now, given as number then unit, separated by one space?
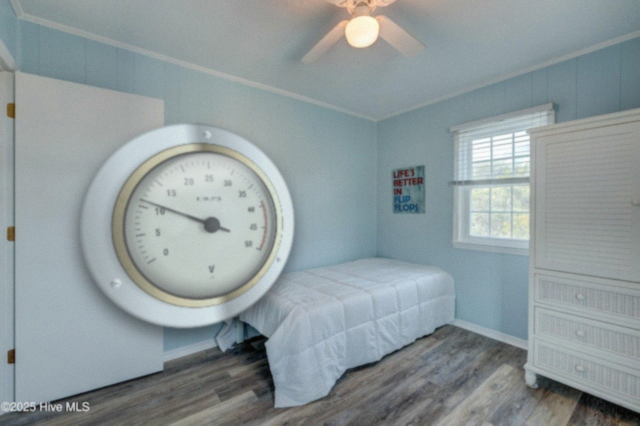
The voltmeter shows 11 V
